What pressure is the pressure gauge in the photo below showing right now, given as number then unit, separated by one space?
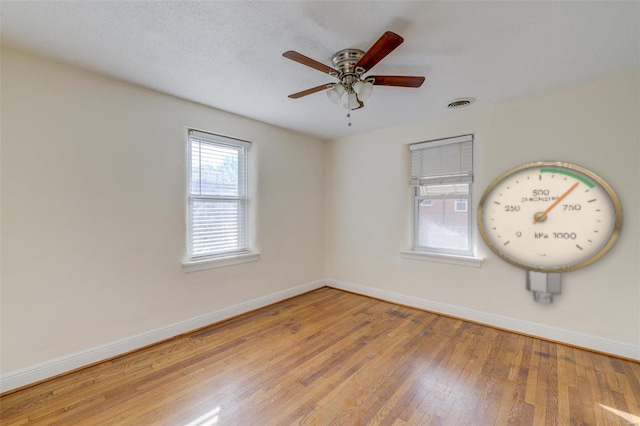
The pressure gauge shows 650 kPa
